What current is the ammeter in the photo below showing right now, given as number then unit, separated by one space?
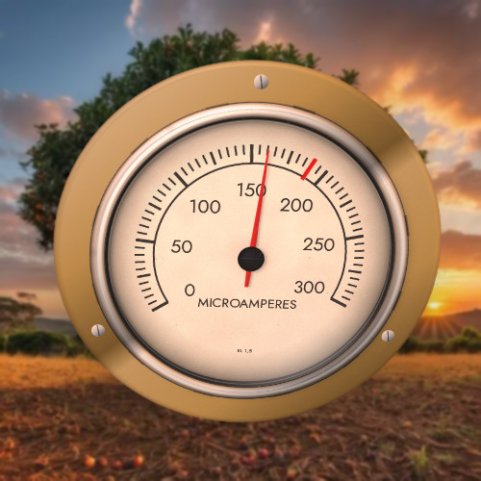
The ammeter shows 160 µA
